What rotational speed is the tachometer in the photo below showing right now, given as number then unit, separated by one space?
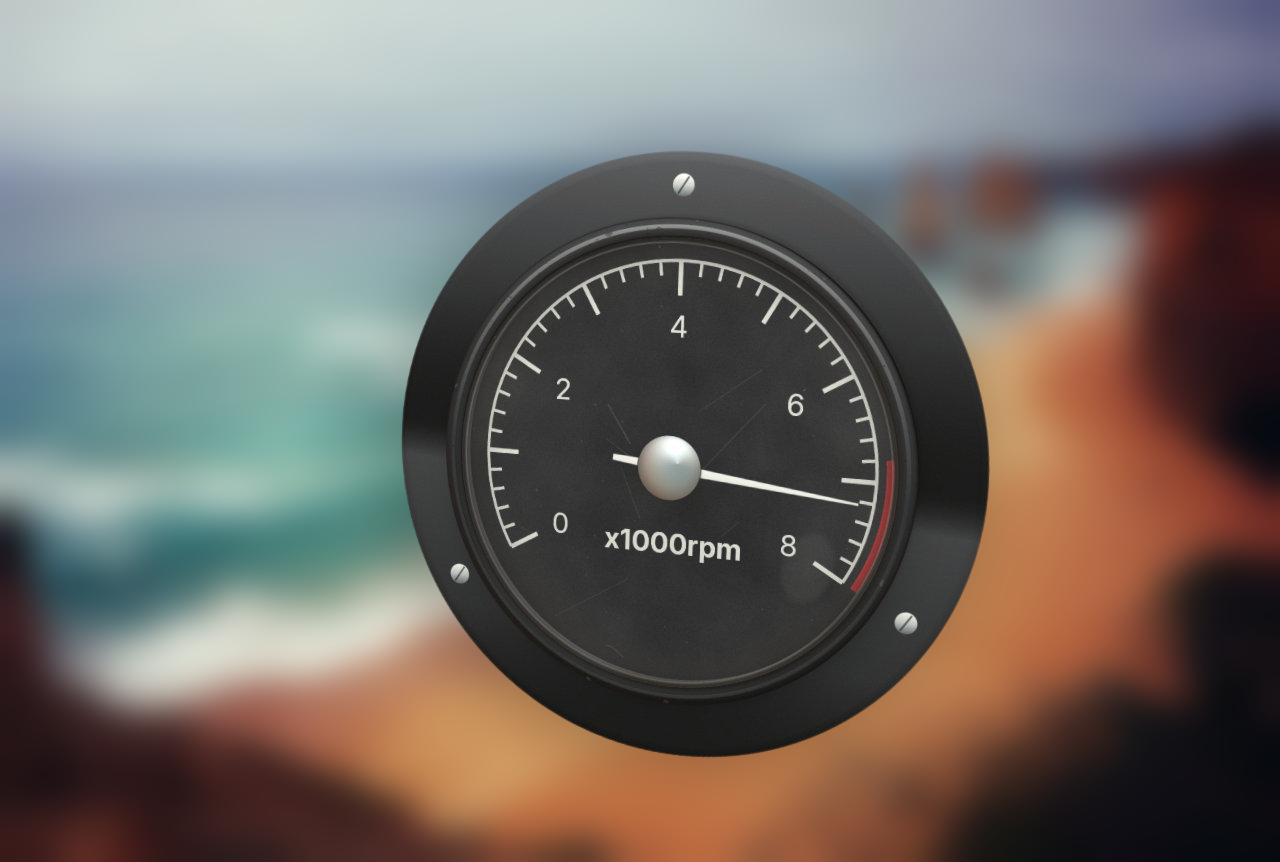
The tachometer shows 7200 rpm
